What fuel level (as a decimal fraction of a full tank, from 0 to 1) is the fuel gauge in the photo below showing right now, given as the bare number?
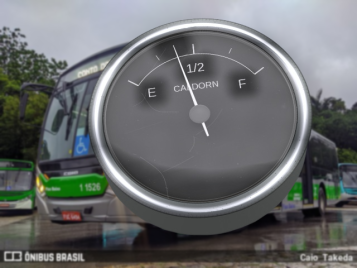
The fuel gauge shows 0.375
